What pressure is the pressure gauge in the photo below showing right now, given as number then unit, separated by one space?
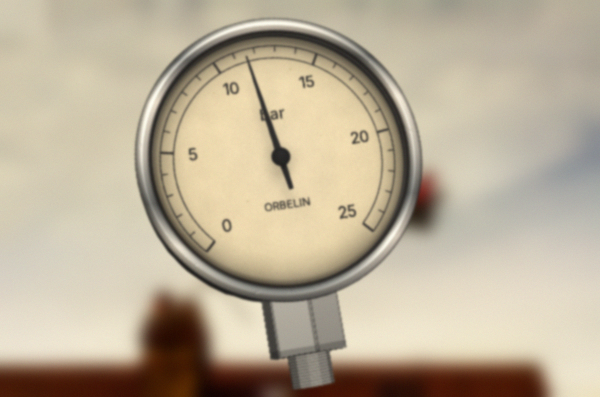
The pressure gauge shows 11.5 bar
